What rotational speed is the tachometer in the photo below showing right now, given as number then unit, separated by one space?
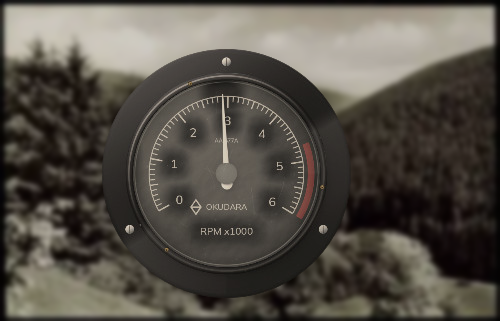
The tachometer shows 2900 rpm
